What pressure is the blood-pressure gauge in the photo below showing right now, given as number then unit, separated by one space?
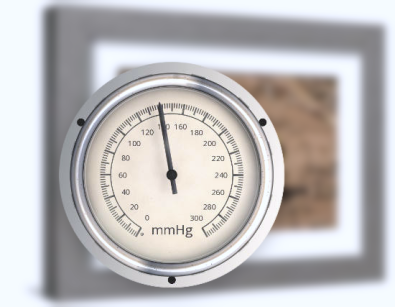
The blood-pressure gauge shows 140 mmHg
